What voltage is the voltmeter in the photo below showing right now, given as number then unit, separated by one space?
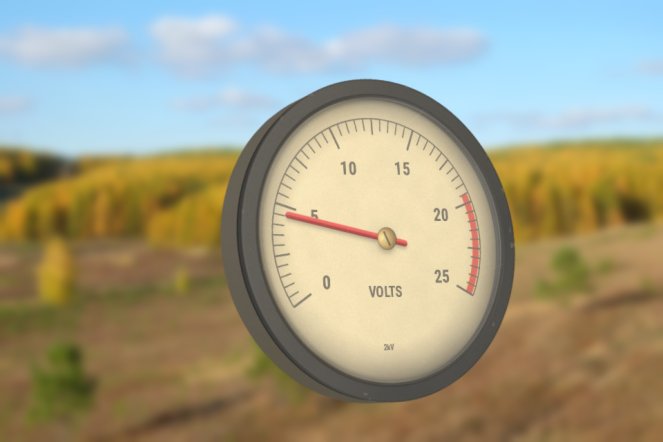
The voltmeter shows 4.5 V
